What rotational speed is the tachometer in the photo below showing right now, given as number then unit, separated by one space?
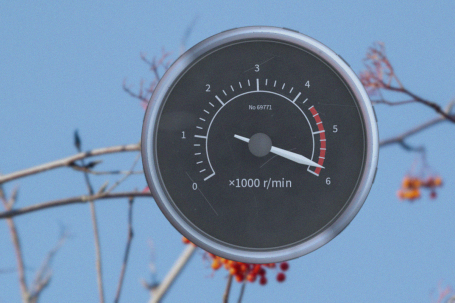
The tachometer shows 5800 rpm
